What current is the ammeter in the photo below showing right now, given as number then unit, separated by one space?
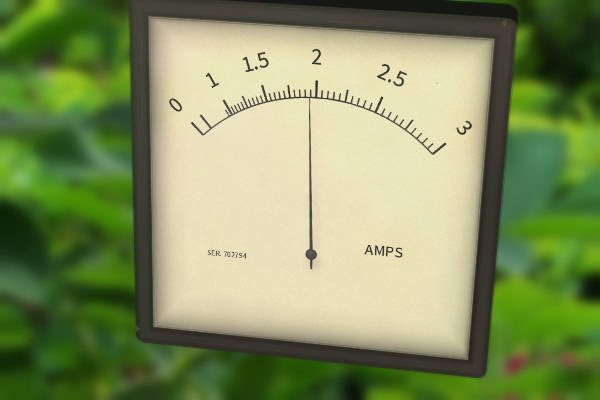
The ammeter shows 1.95 A
